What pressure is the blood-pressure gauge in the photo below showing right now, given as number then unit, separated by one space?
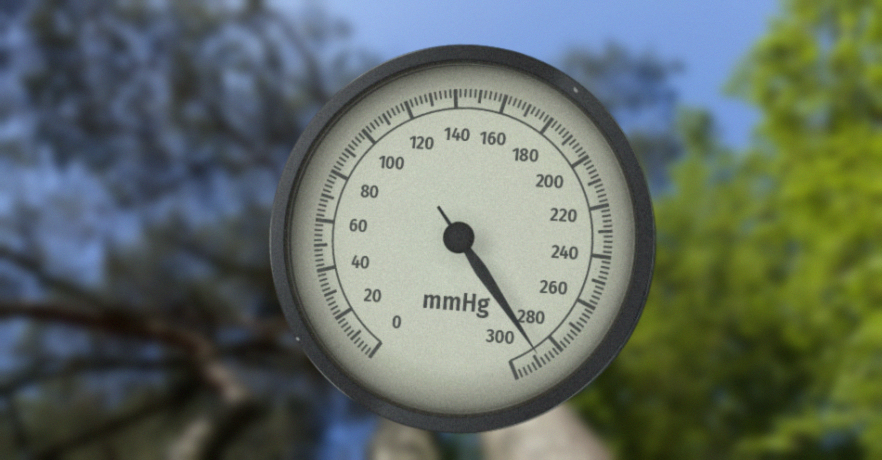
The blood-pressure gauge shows 288 mmHg
